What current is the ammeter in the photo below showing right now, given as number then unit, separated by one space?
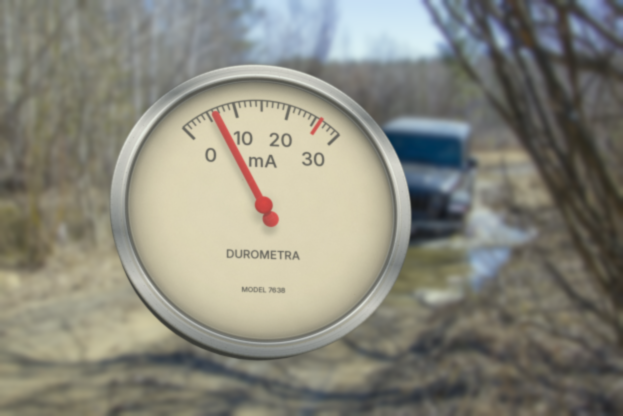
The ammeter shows 6 mA
